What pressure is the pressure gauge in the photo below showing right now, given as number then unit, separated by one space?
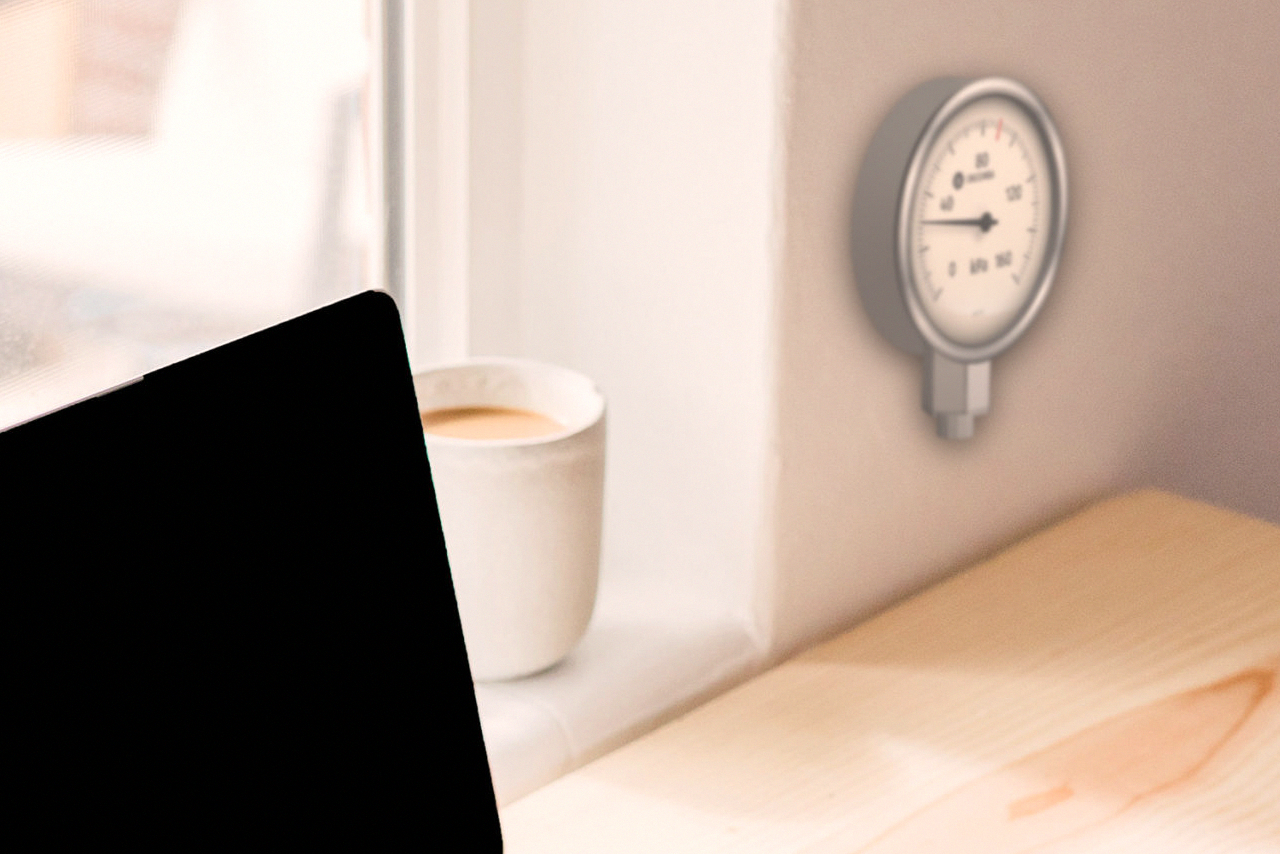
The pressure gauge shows 30 kPa
